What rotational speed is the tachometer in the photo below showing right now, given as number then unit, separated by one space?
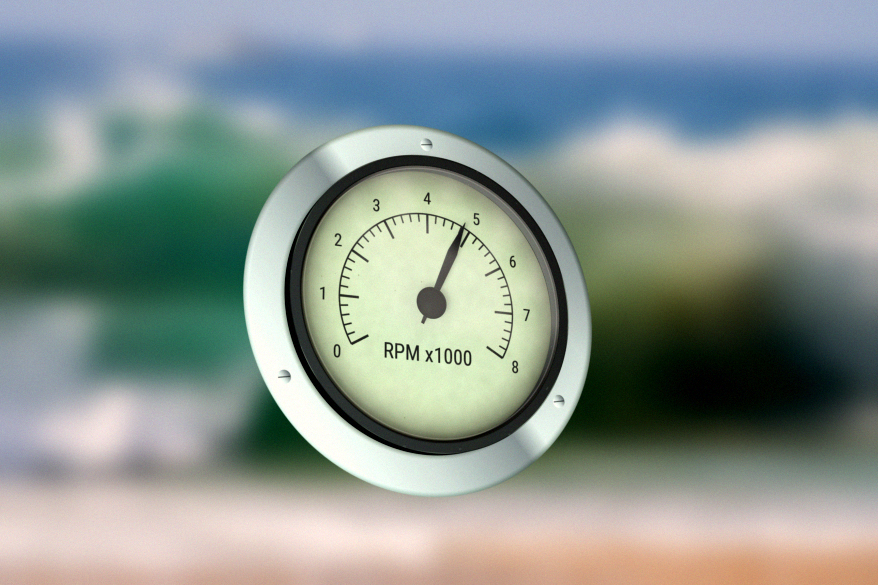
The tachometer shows 4800 rpm
